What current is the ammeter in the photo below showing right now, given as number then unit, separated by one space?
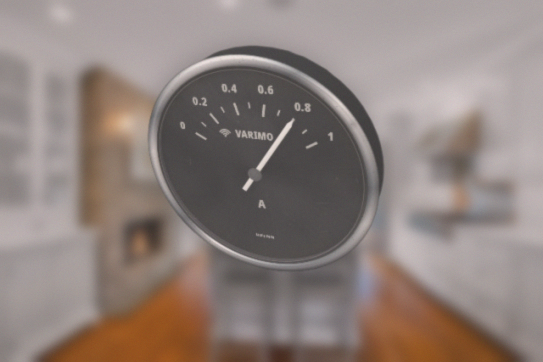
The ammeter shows 0.8 A
